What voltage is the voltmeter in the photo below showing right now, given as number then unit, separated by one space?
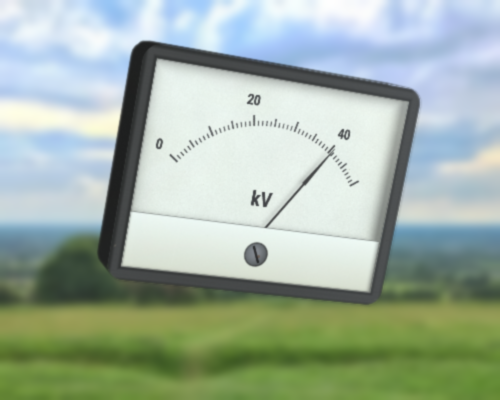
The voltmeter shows 40 kV
